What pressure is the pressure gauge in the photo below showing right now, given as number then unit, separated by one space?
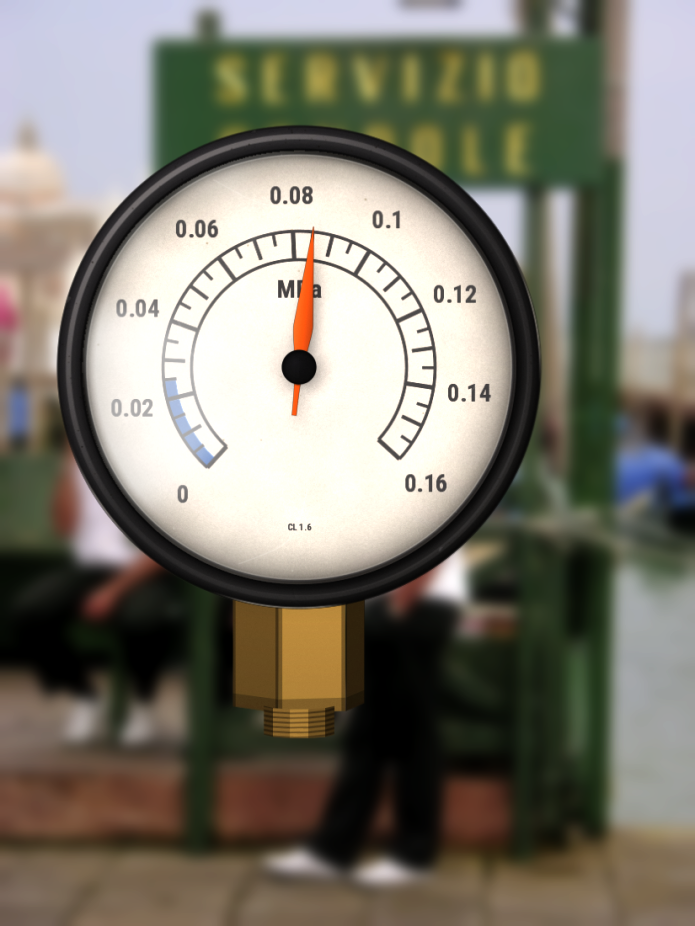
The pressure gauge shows 0.085 MPa
